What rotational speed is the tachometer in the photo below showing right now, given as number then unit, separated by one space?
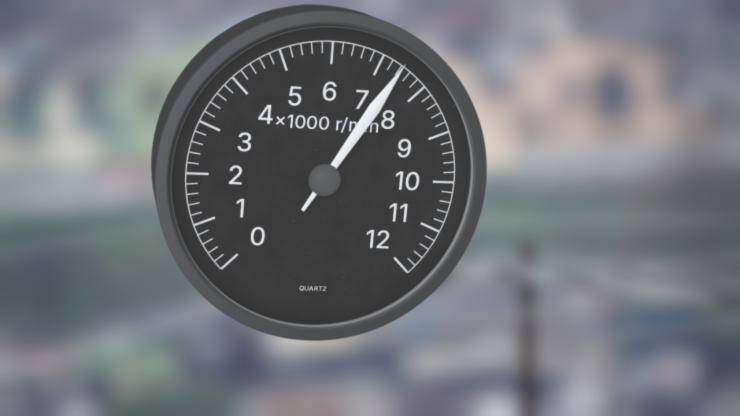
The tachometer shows 7400 rpm
